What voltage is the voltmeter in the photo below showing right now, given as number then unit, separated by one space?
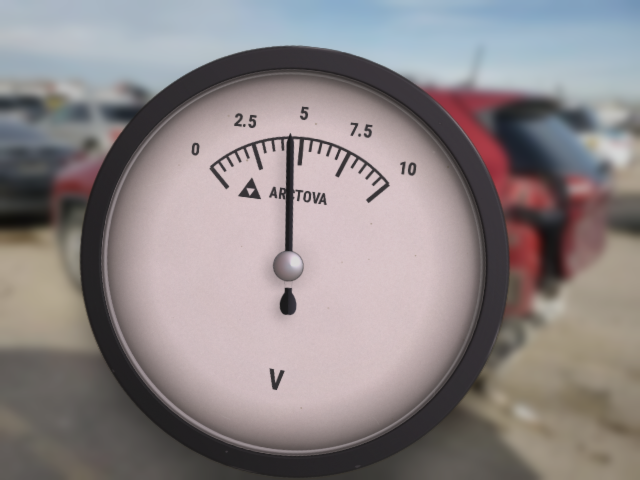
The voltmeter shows 4.5 V
